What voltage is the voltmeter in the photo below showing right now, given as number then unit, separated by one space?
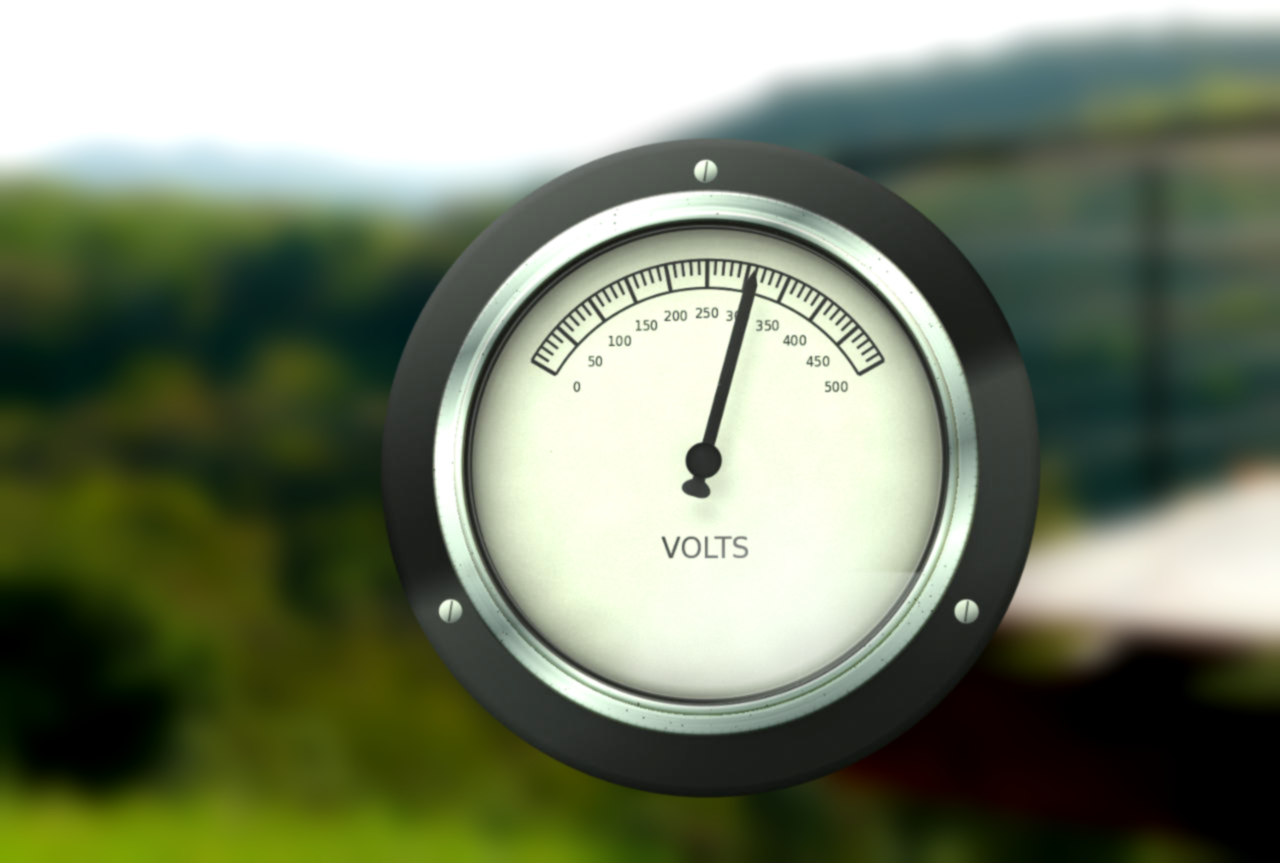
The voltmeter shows 310 V
